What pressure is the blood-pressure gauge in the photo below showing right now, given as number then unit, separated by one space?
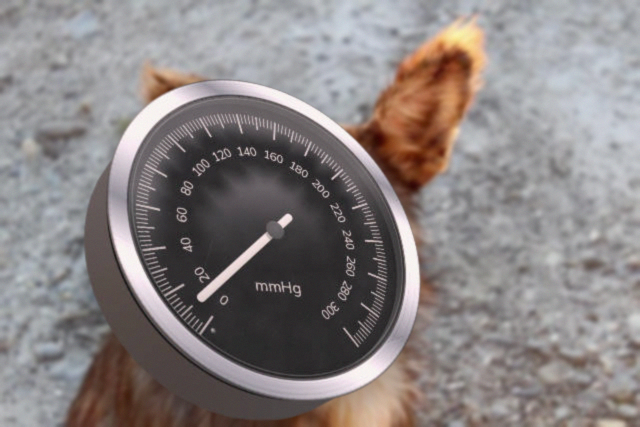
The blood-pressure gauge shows 10 mmHg
